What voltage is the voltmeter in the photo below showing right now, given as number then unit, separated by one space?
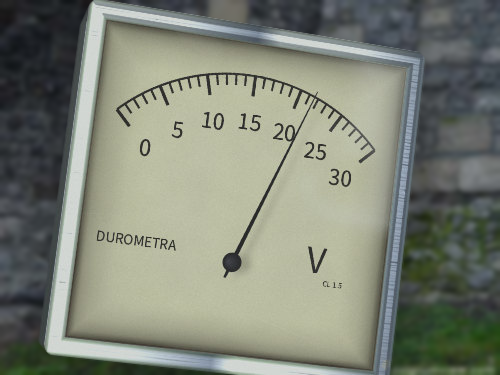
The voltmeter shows 21.5 V
